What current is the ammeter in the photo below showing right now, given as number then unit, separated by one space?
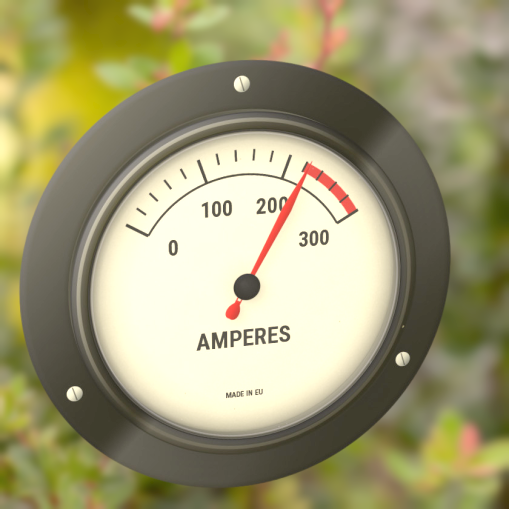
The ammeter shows 220 A
